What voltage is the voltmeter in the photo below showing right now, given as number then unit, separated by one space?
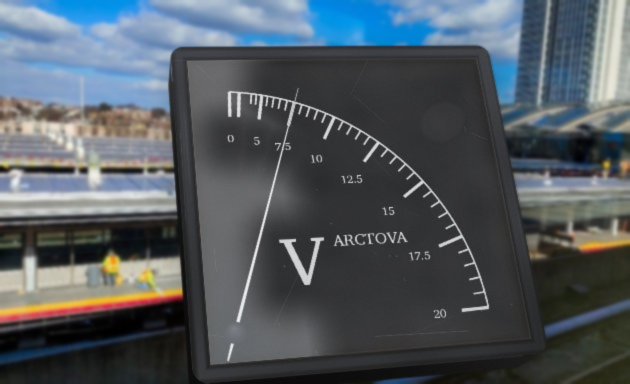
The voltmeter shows 7.5 V
